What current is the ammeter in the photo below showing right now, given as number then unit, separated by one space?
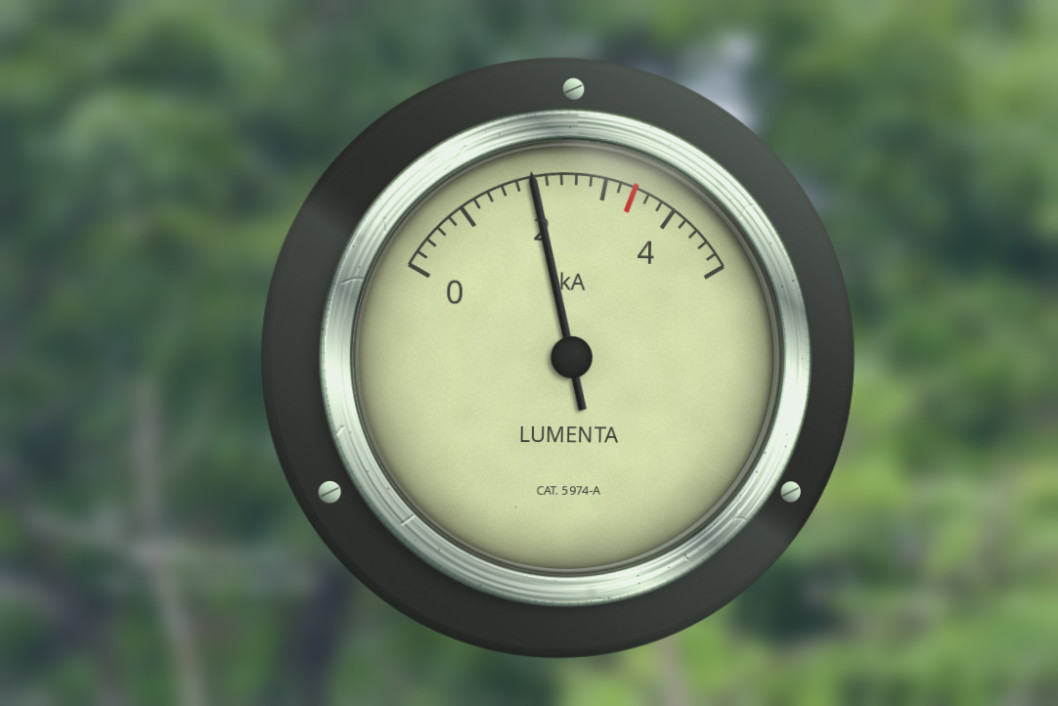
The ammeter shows 2 kA
